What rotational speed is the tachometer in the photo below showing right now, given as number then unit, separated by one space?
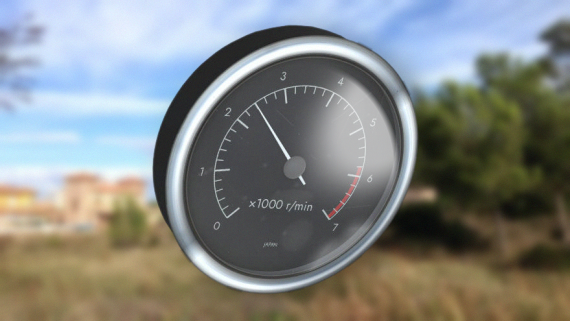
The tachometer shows 2400 rpm
